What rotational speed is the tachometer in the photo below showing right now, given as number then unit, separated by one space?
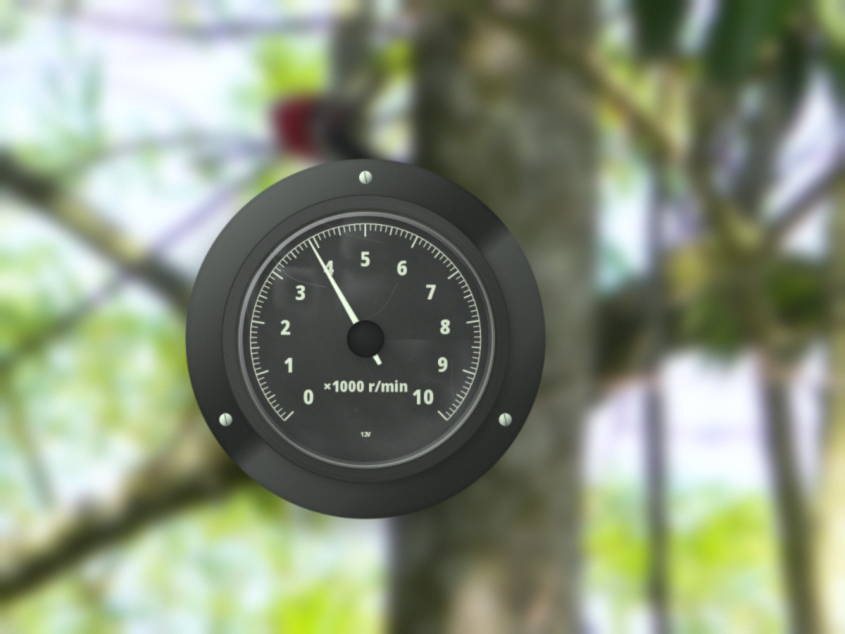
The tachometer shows 3900 rpm
